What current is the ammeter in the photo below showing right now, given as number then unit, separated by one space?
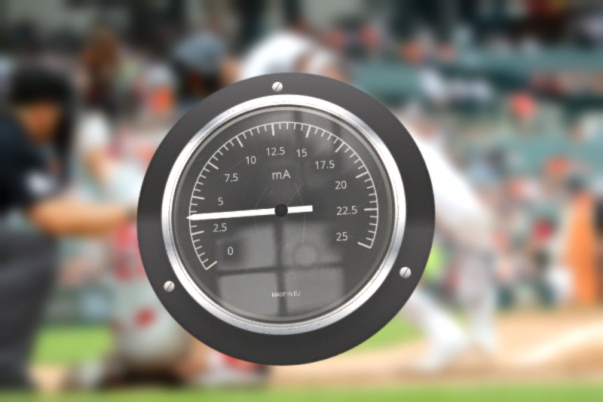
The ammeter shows 3.5 mA
